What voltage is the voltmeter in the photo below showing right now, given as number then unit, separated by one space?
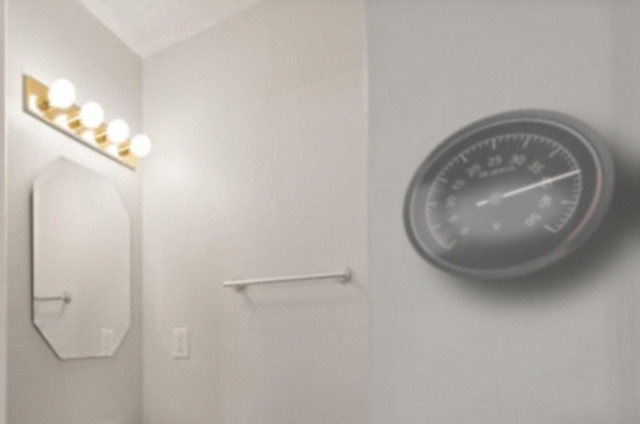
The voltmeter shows 40 V
